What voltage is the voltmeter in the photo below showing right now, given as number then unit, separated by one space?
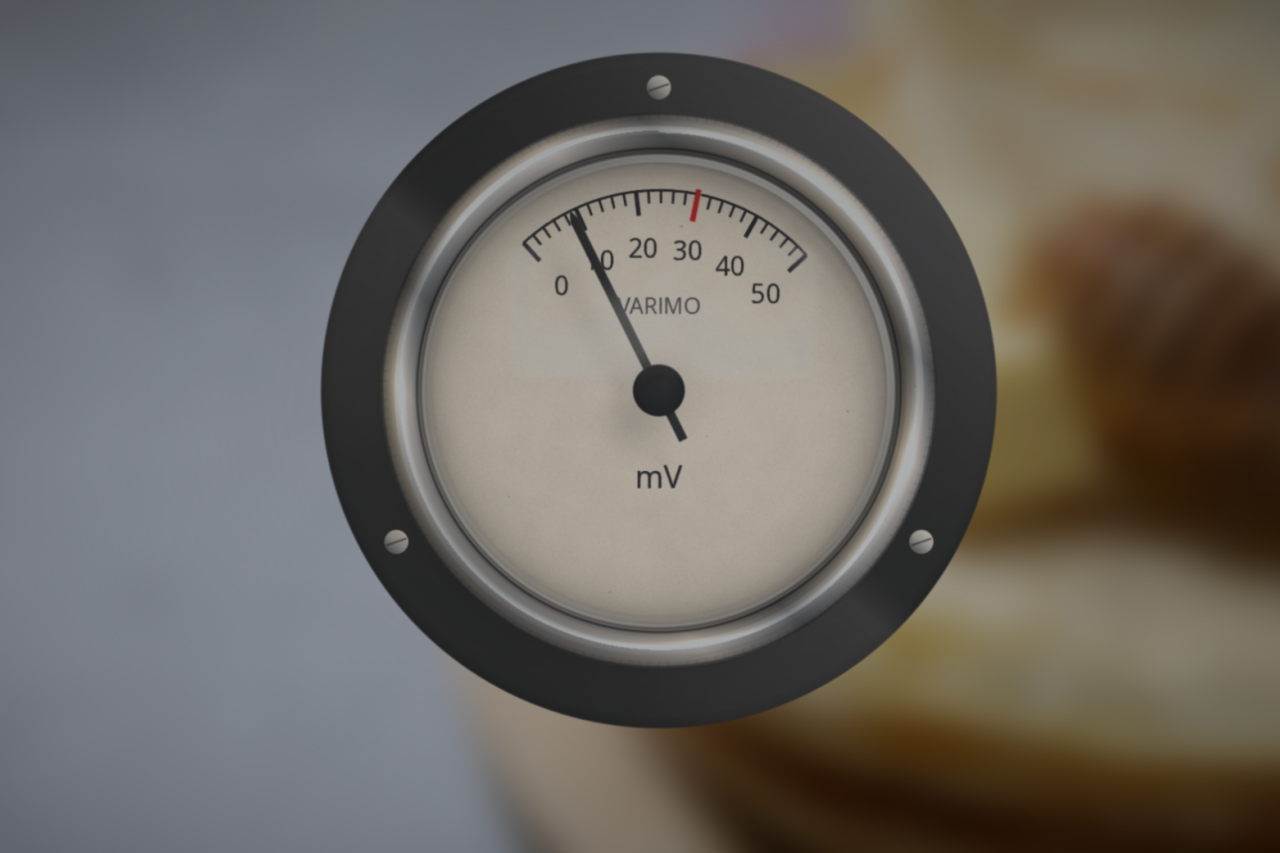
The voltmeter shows 9 mV
